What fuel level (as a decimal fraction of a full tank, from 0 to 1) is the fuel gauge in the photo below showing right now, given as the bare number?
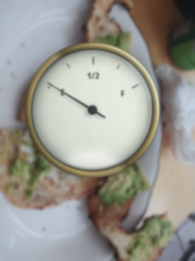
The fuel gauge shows 0
